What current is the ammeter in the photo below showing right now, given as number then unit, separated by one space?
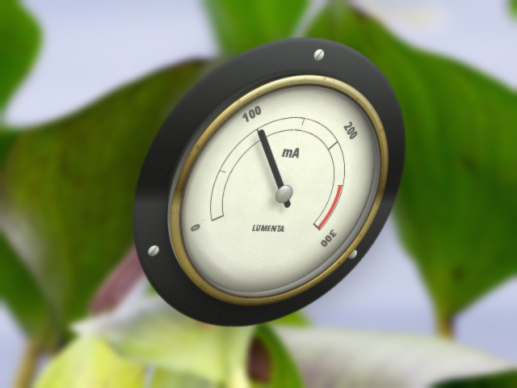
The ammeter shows 100 mA
